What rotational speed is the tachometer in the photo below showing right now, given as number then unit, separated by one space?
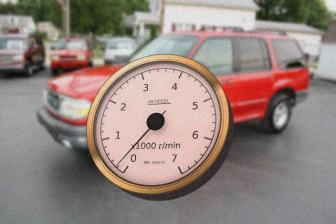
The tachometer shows 200 rpm
